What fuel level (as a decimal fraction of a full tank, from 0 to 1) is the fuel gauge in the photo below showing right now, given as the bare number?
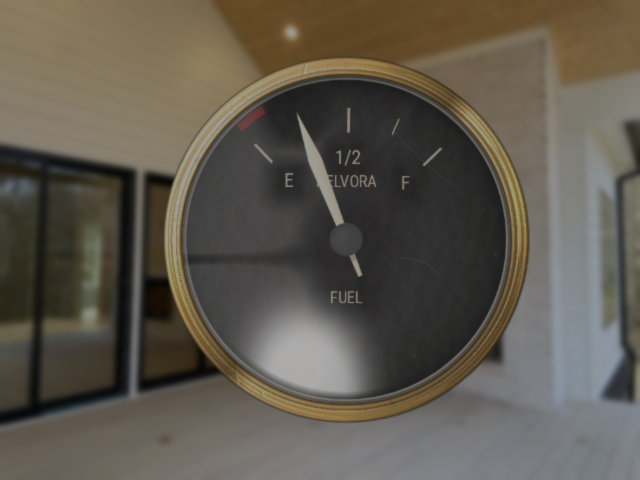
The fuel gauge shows 0.25
